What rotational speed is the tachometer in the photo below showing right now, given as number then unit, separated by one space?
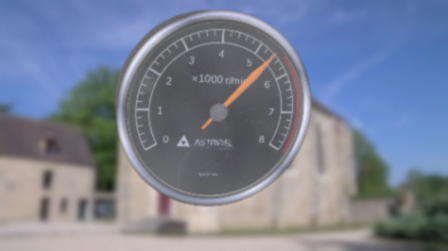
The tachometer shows 5400 rpm
